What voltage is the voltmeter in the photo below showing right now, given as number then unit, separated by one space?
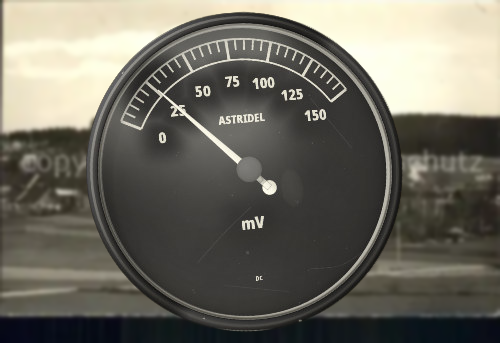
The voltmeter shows 25 mV
